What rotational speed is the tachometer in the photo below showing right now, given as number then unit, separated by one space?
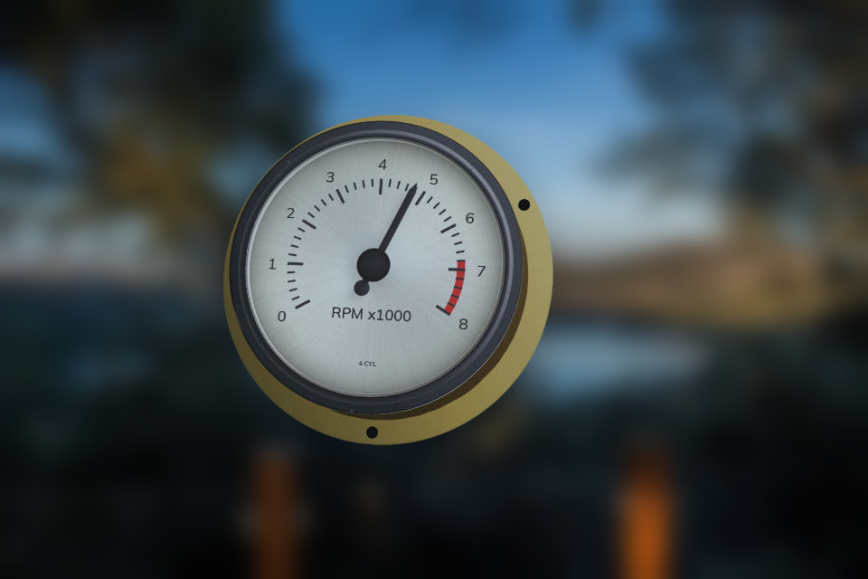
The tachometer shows 4800 rpm
